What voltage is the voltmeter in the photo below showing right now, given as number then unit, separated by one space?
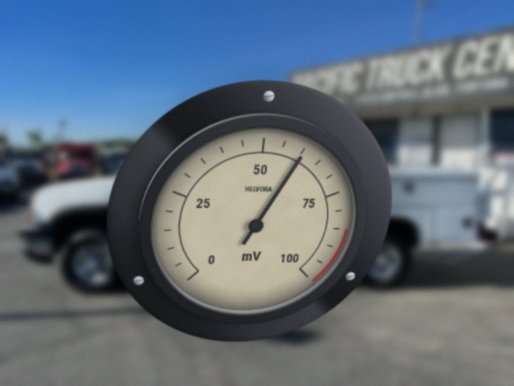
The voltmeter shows 60 mV
